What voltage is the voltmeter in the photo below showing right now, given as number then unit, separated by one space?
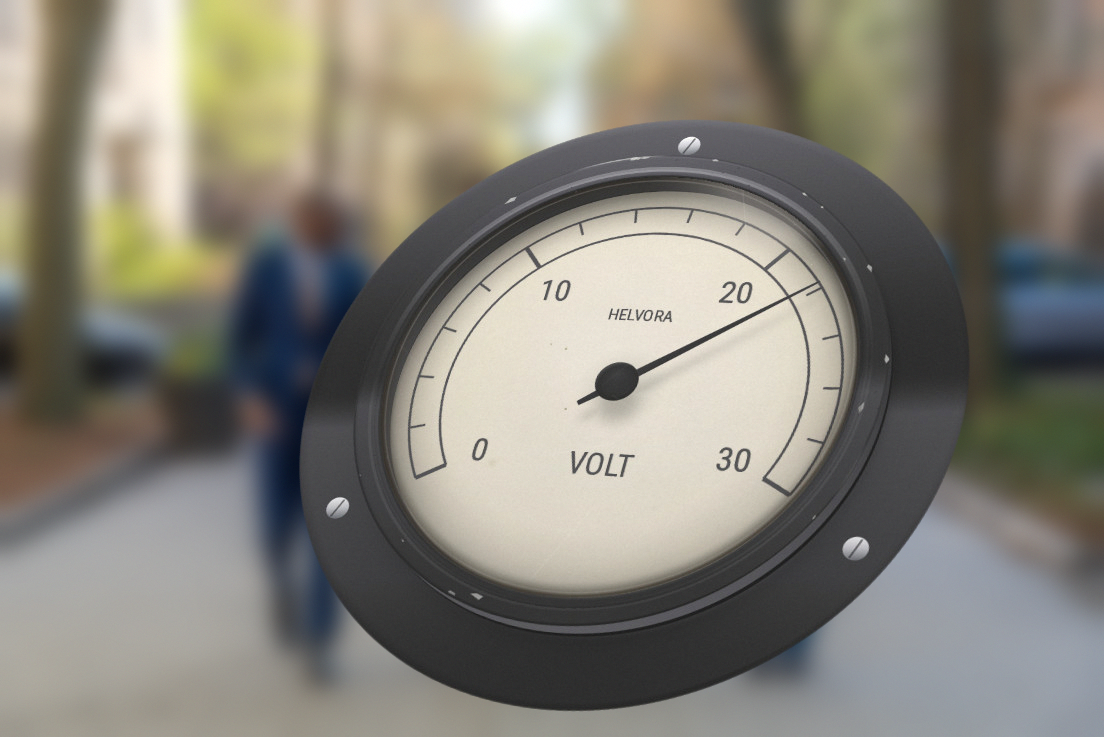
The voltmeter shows 22 V
